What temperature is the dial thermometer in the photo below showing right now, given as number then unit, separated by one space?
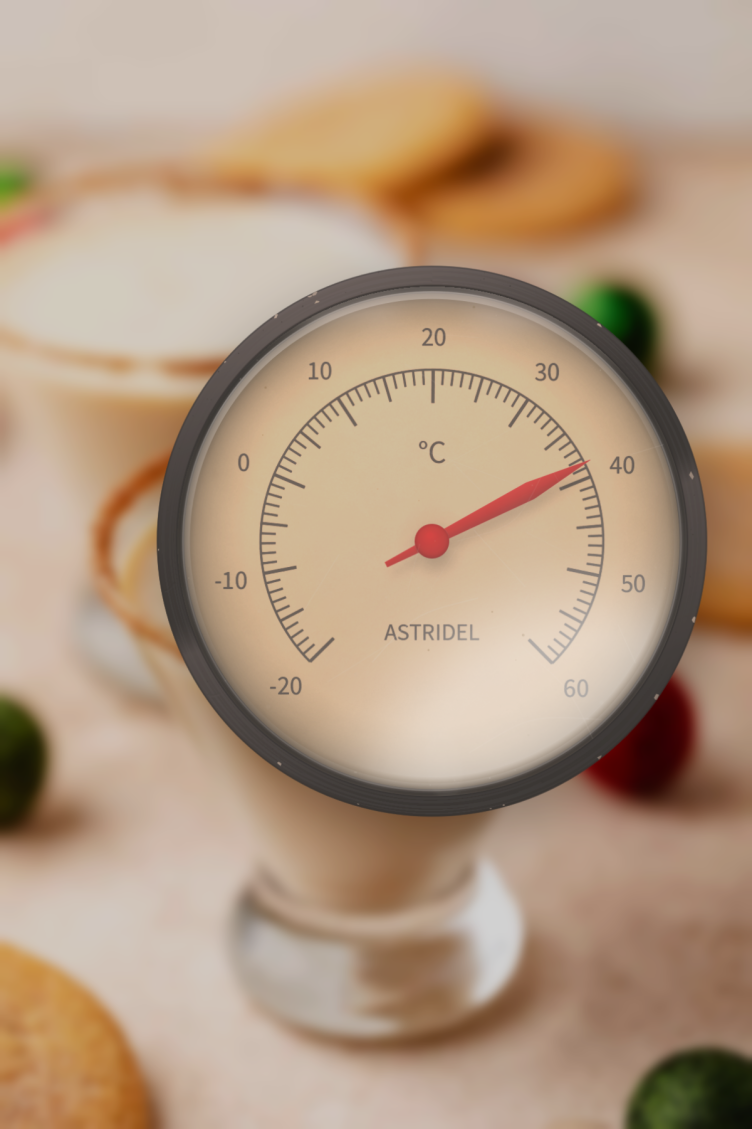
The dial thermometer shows 38.5 °C
